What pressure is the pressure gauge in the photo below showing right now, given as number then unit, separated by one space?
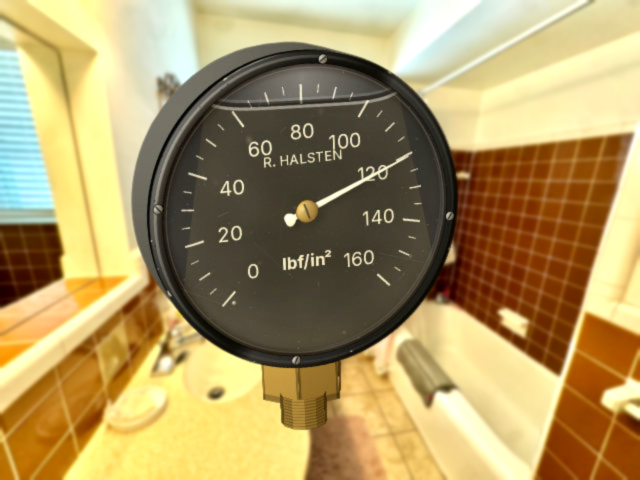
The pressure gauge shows 120 psi
